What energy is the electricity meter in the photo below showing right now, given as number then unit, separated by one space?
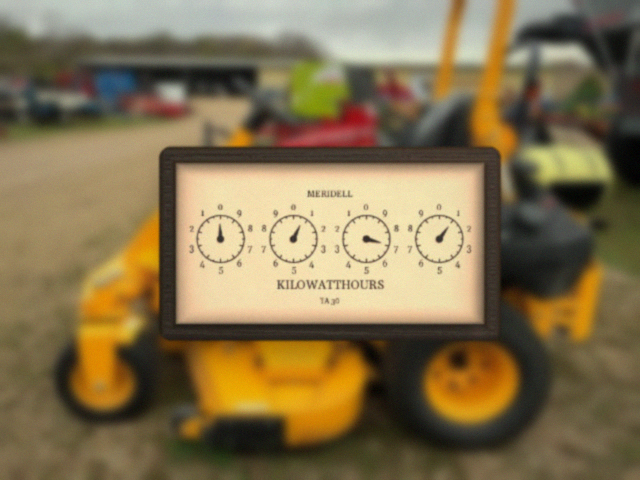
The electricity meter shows 71 kWh
